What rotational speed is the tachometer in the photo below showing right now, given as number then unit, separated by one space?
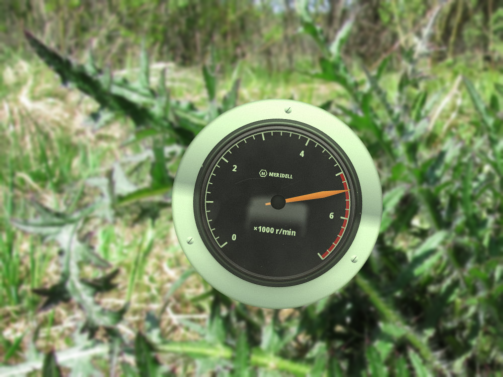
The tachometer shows 5400 rpm
